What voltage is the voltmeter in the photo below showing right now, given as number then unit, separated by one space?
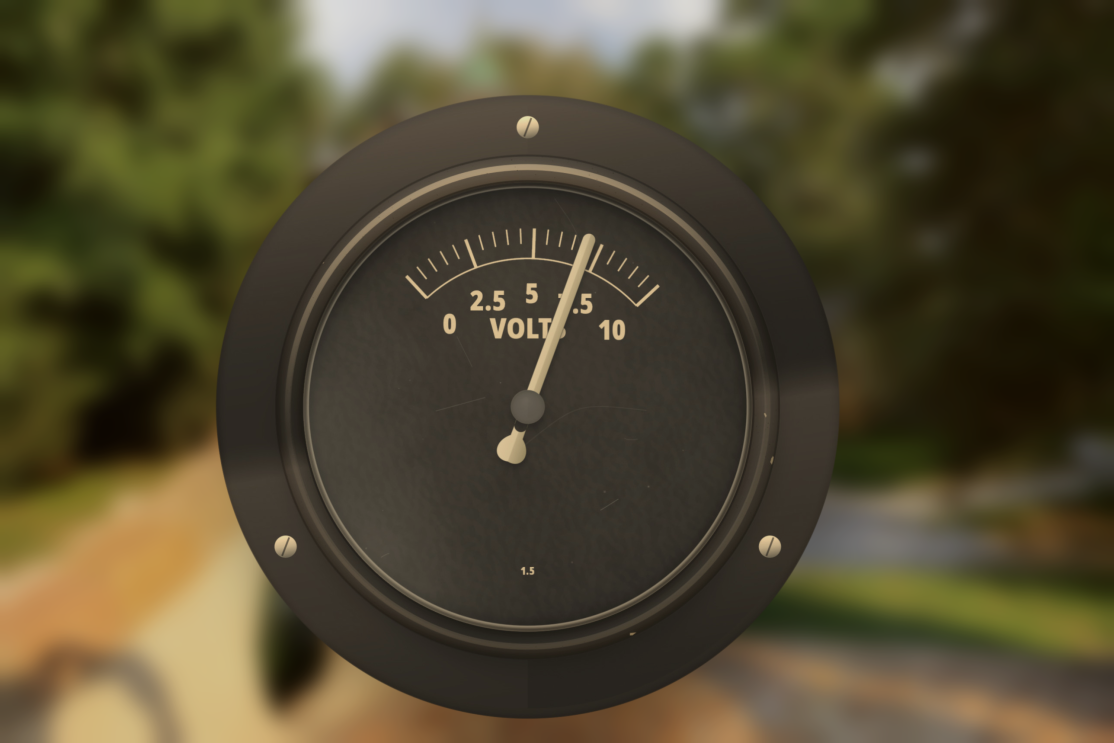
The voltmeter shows 7 V
